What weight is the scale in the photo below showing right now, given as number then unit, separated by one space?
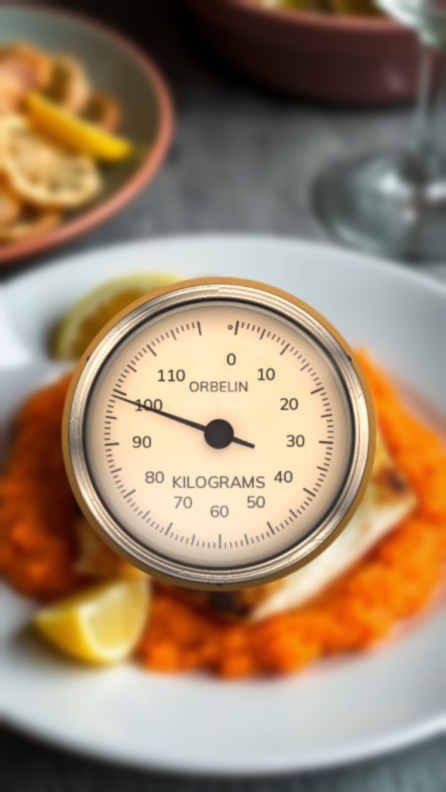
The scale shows 99 kg
